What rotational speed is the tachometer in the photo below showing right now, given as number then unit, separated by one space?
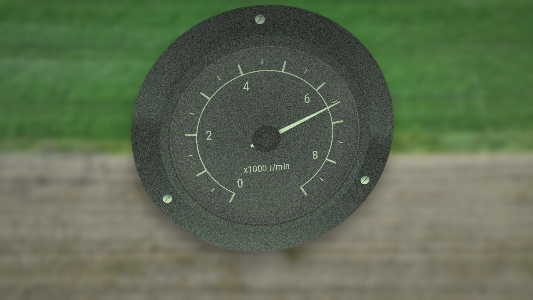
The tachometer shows 6500 rpm
